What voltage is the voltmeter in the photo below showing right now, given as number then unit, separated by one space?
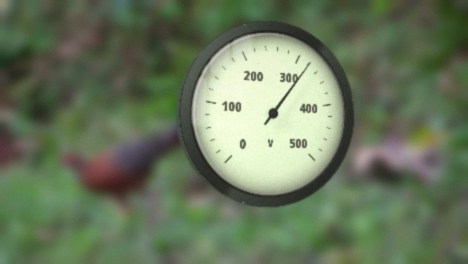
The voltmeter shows 320 V
